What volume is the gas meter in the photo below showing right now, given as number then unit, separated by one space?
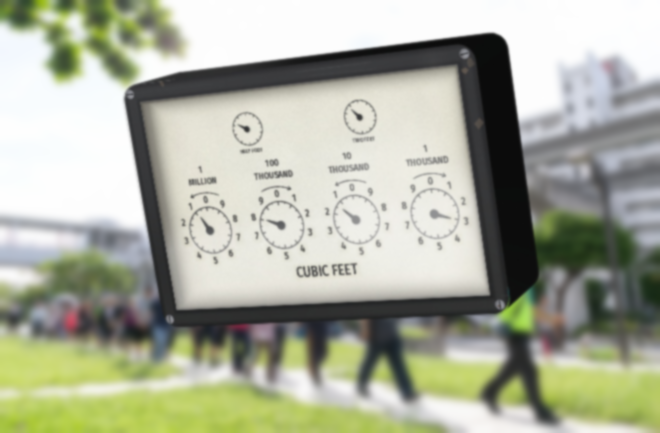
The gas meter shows 81300 ft³
